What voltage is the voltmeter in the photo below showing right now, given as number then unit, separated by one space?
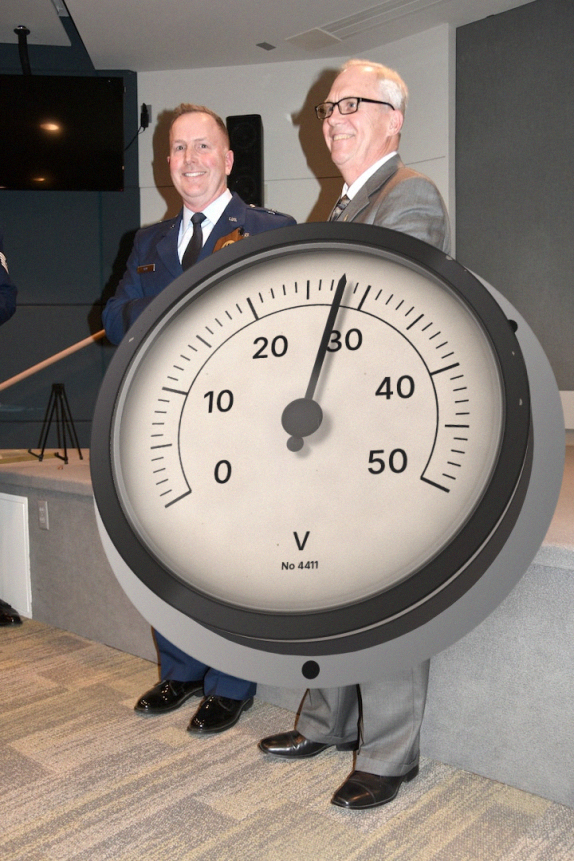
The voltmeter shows 28 V
